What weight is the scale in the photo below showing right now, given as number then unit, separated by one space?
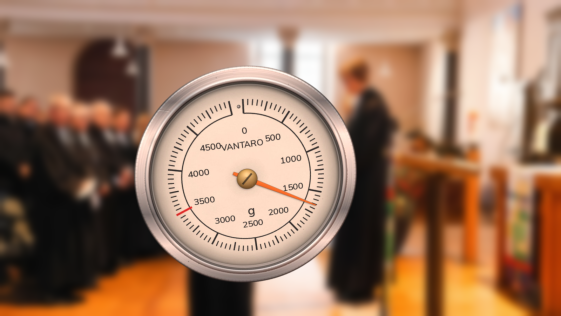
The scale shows 1650 g
